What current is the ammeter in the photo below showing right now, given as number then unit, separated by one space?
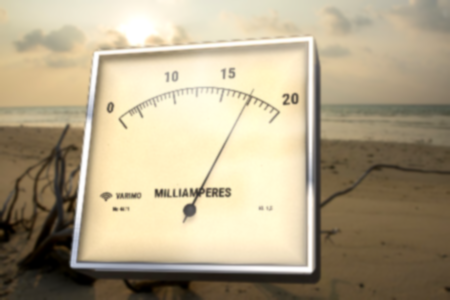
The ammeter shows 17.5 mA
